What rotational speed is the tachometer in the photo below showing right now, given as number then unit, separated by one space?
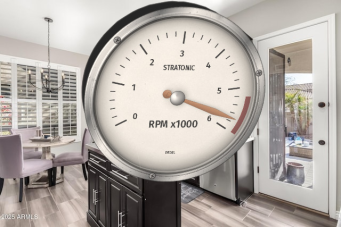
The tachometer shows 5700 rpm
